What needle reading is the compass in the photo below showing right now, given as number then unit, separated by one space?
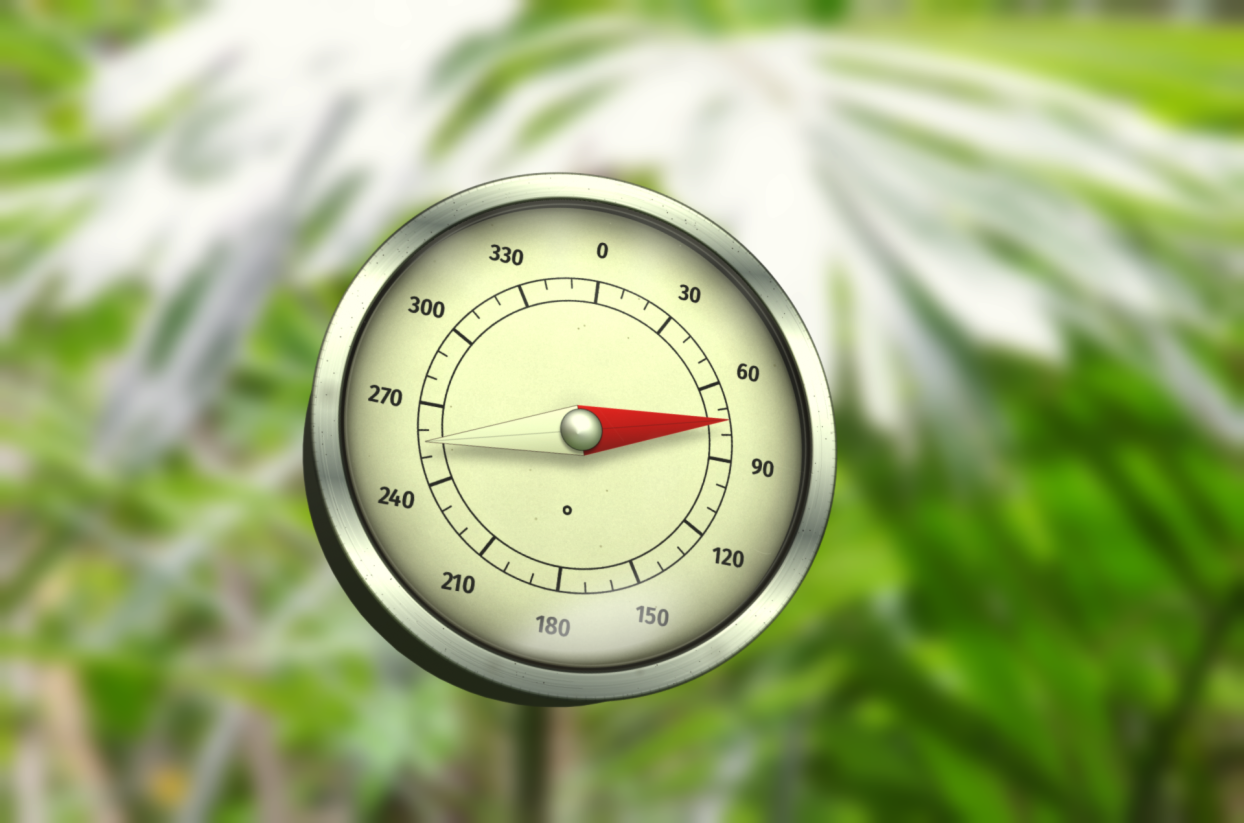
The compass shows 75 °
